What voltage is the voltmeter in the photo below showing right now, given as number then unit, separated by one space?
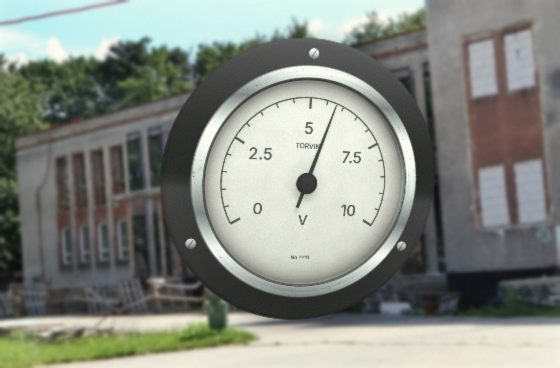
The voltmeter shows 5.75 V
